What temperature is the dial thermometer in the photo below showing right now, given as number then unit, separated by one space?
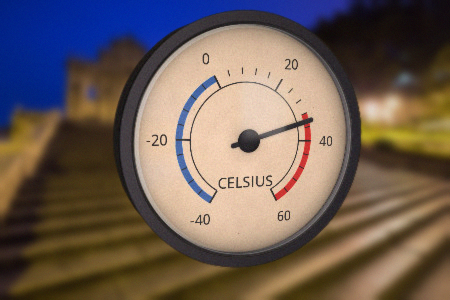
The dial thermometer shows 34 °C
